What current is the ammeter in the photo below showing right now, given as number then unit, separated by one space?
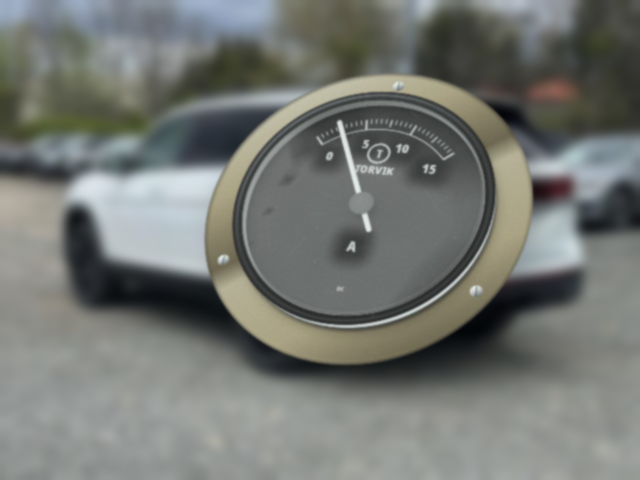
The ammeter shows 2.5 A
